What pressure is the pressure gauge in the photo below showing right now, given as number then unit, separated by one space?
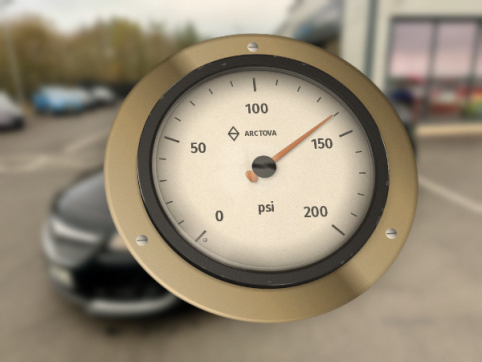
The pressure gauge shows 140 psi
